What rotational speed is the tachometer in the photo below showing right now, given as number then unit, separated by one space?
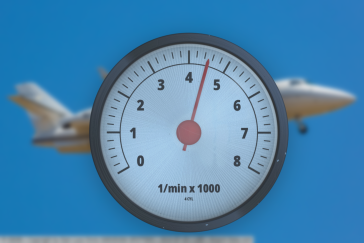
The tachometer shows 4500 rpm
